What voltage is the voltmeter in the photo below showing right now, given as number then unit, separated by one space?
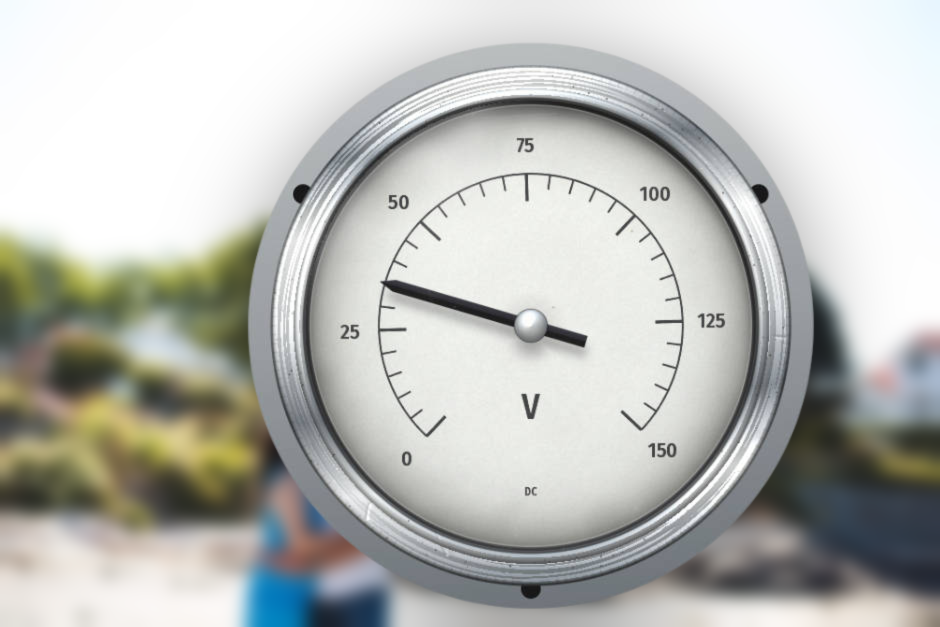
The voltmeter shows 35 V
